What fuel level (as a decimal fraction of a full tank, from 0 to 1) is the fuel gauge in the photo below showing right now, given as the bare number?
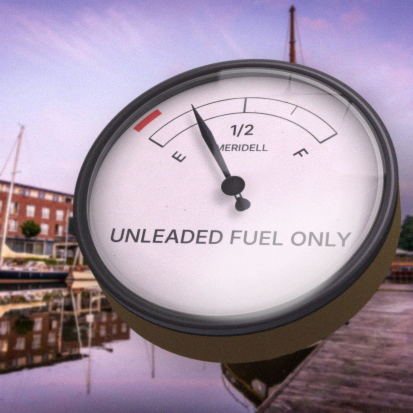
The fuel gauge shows 0.25
